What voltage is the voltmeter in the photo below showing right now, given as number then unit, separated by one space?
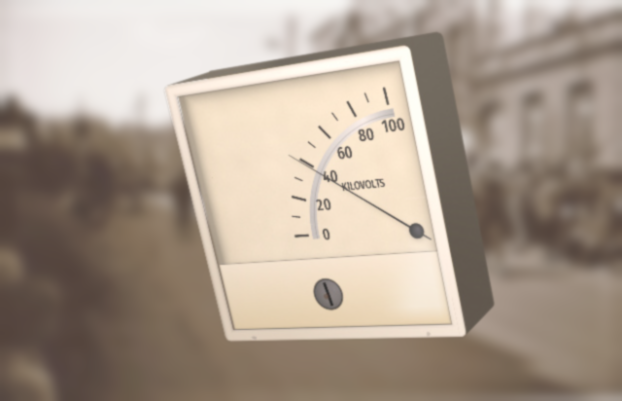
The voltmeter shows 40 kV
